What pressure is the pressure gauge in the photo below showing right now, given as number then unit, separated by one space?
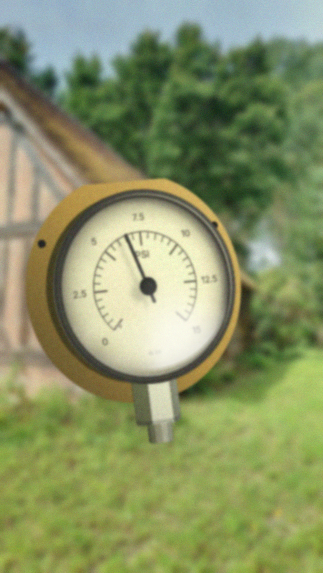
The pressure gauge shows 6.5 psi
